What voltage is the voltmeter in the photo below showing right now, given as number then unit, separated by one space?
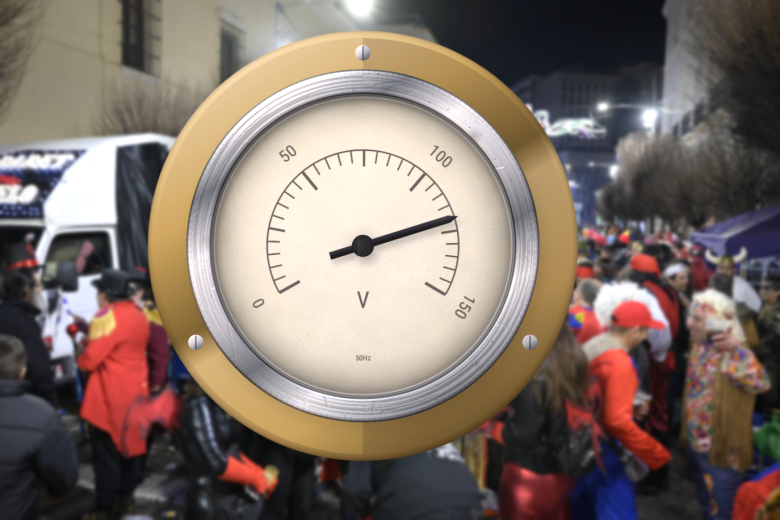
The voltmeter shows 120 V
